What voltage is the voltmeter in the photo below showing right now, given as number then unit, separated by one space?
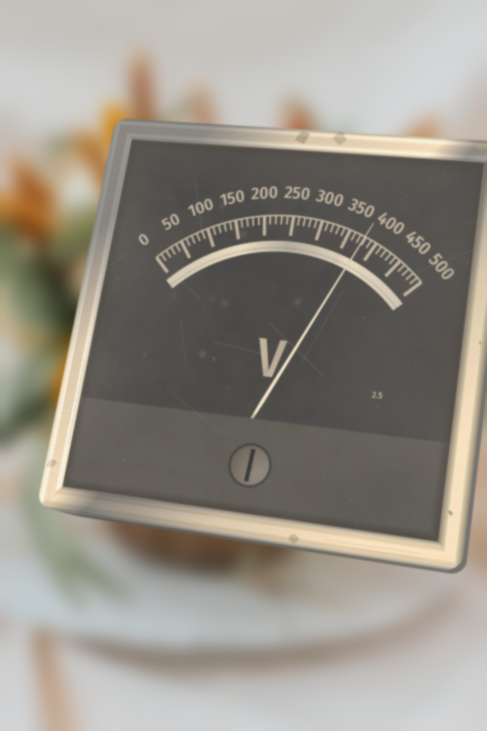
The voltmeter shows 380 V
